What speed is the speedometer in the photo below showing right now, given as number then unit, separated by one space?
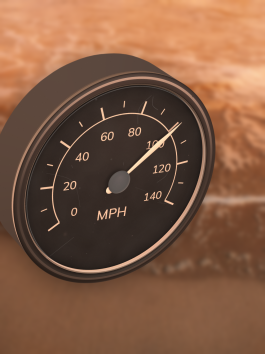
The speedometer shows 100 mph
